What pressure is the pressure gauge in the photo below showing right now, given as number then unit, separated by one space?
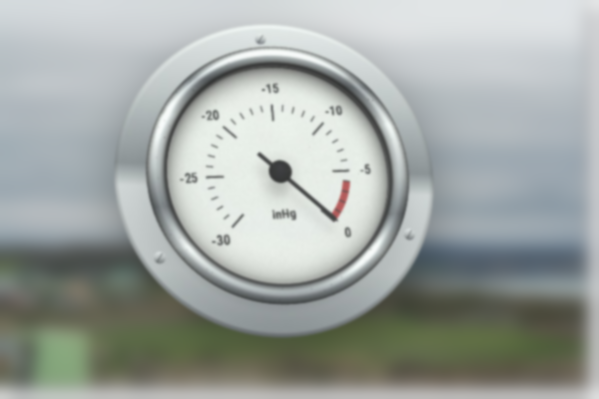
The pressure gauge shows 0 inHg
